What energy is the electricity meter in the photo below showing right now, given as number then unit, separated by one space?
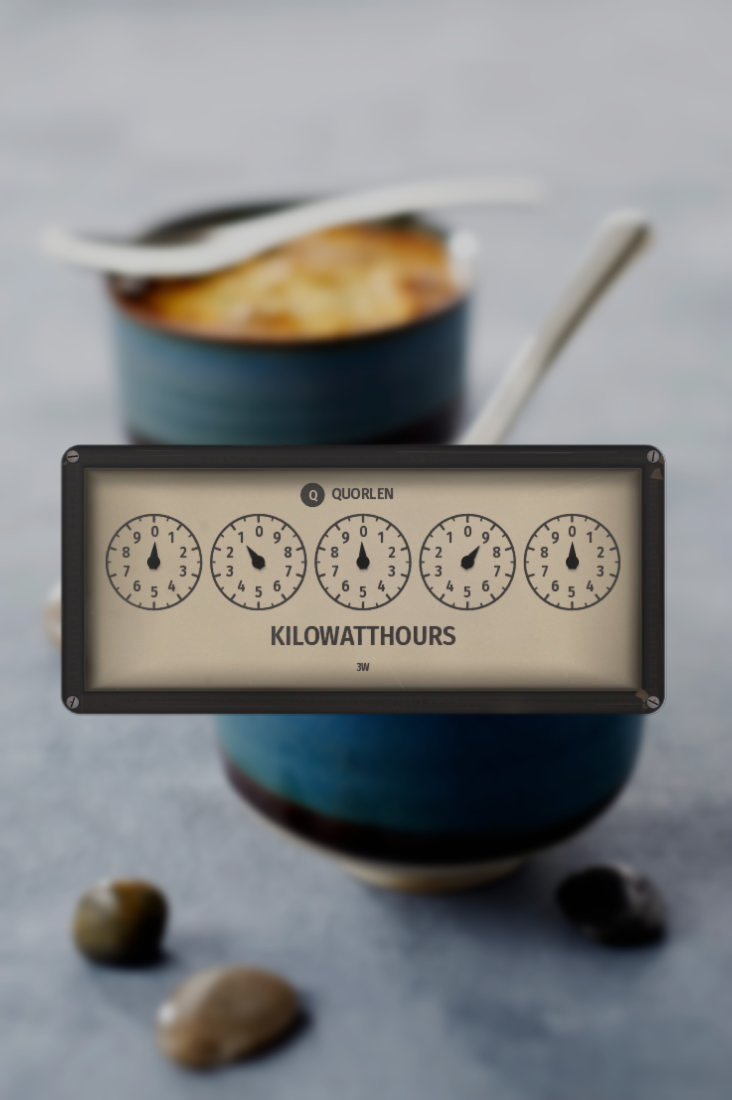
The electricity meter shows 990 kWh
